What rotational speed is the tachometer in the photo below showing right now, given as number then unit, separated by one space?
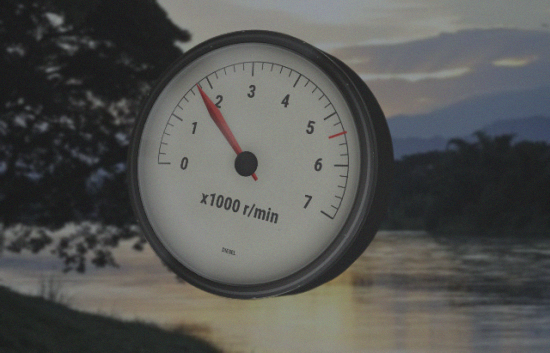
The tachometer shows 1800 rpm
